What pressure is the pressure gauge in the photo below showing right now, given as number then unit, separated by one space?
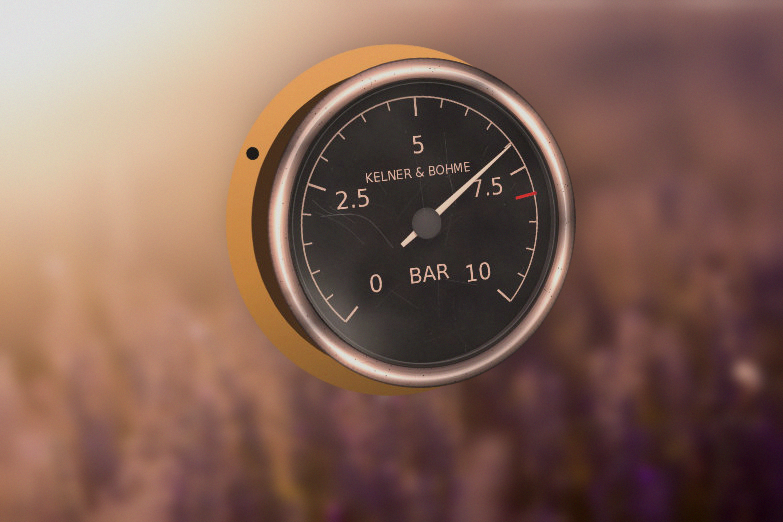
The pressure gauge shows 7 bar
